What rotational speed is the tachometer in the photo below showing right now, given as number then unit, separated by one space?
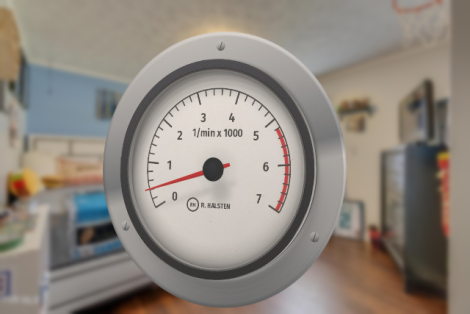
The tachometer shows 400 rpm
